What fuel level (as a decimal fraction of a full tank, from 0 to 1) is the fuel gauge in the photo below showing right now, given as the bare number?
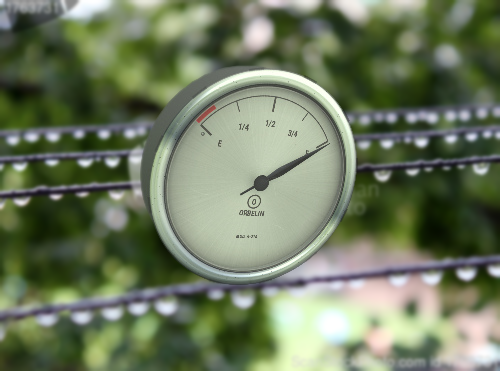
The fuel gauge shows 1
